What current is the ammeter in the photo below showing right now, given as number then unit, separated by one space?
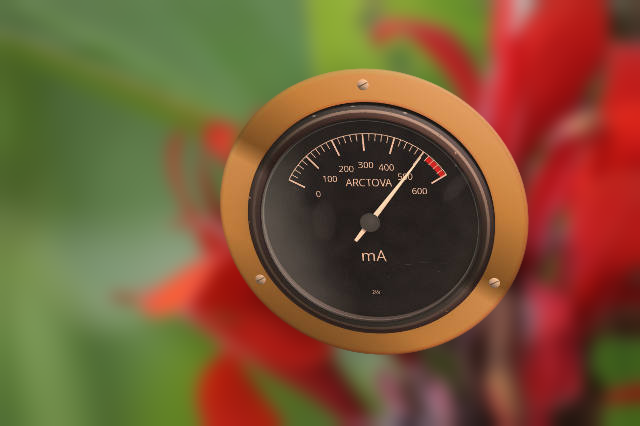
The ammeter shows 500 mA
